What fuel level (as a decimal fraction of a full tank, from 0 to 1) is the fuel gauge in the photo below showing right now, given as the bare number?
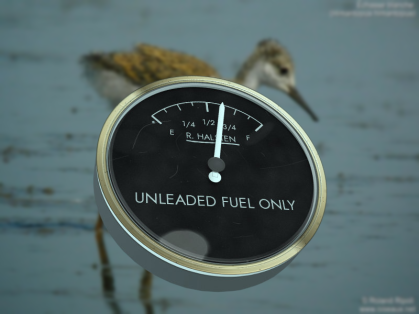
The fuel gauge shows 0.625
